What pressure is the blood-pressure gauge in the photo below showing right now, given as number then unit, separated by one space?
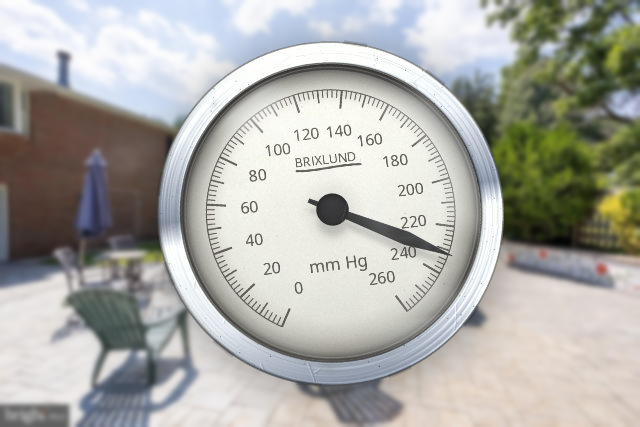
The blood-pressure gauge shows 232 mmHg
